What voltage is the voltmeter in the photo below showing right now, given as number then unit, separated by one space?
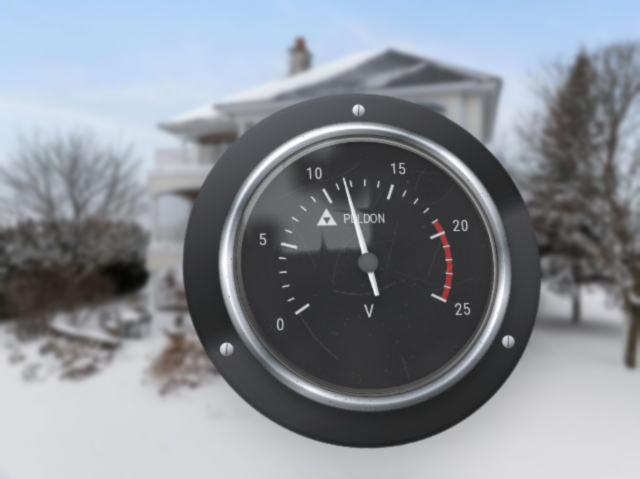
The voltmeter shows 11.5 V
